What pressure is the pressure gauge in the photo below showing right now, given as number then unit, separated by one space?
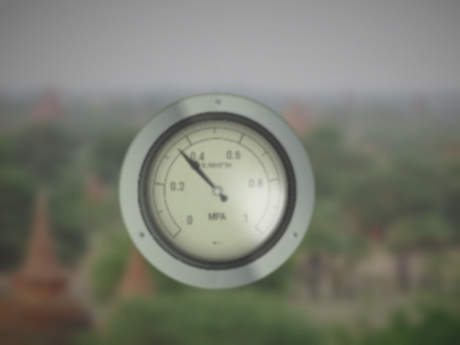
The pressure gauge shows 0.35 MPa
